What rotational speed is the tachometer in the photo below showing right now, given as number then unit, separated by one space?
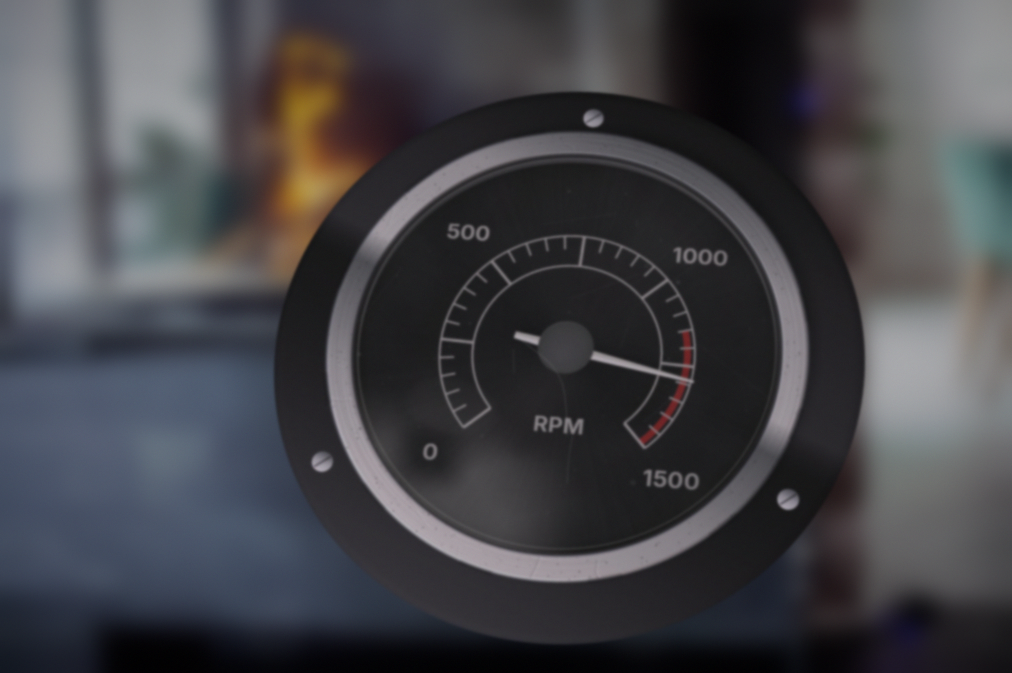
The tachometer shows 1300 rpm
